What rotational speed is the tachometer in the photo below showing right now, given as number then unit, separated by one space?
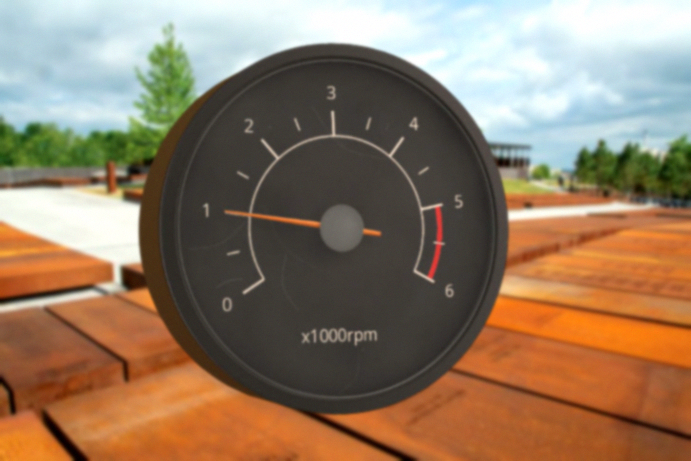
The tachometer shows 1000 rpm
